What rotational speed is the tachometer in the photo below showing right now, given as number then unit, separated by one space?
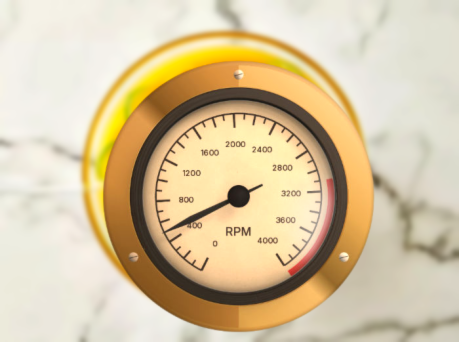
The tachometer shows 500 rpm
